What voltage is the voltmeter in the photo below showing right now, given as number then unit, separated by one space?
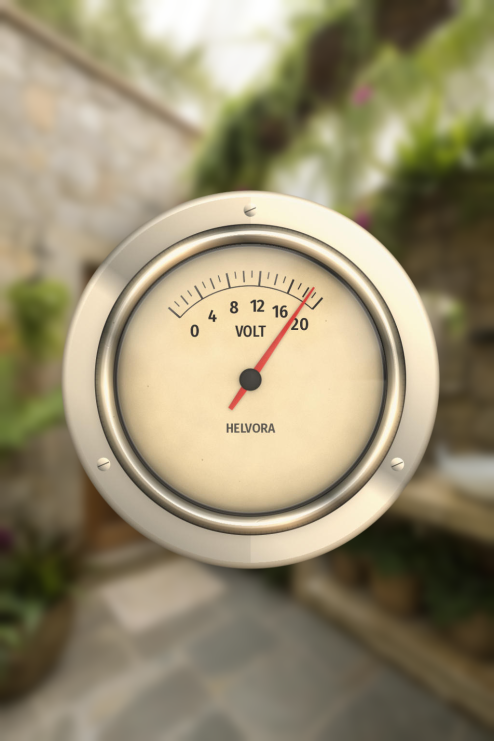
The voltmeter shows 18.5 V
